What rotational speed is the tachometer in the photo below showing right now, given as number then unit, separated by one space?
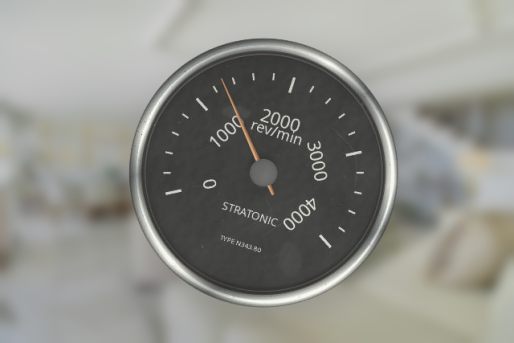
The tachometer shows 1300 rpm
